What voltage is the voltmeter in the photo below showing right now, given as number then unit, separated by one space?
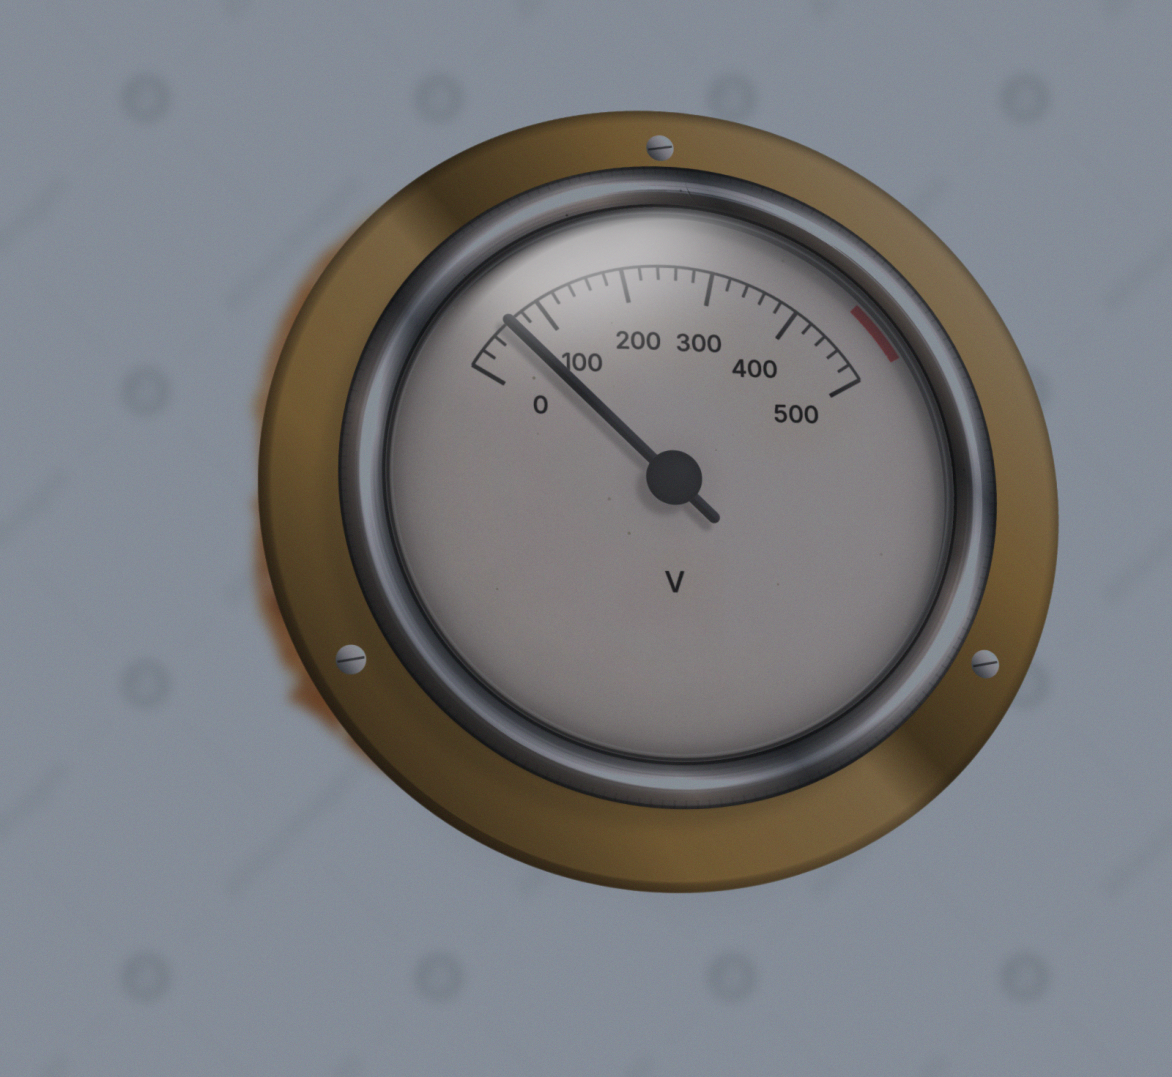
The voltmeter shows 60 V
